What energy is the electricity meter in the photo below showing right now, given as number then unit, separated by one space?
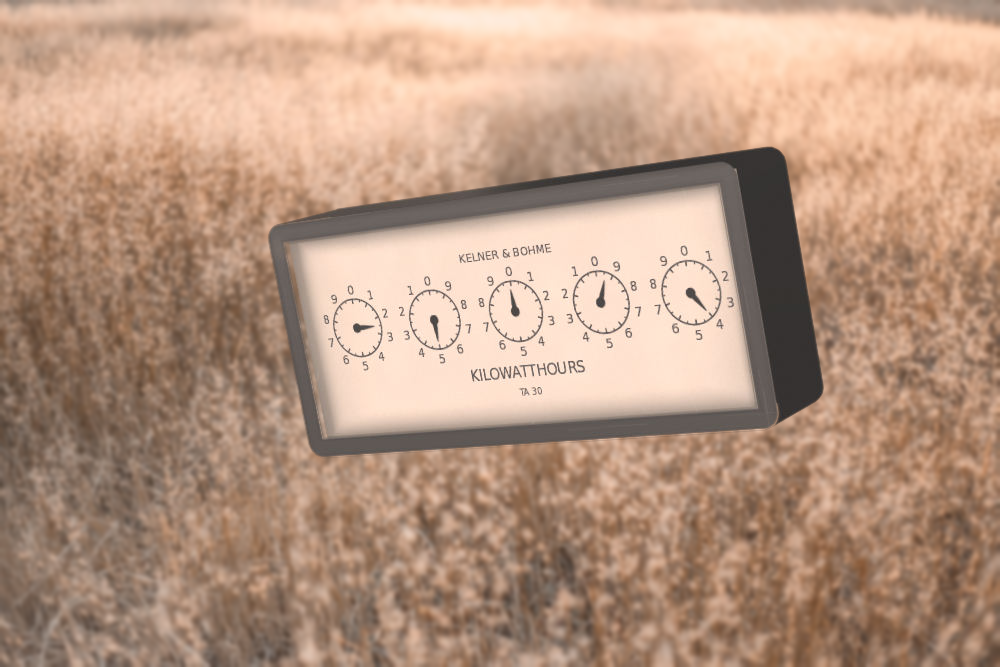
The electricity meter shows 24994 kWh
